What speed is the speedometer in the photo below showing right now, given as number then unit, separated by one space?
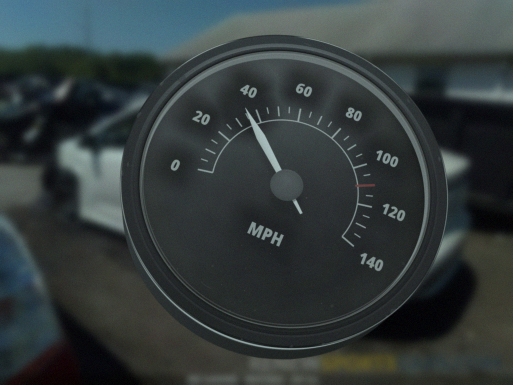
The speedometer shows 35 mph
